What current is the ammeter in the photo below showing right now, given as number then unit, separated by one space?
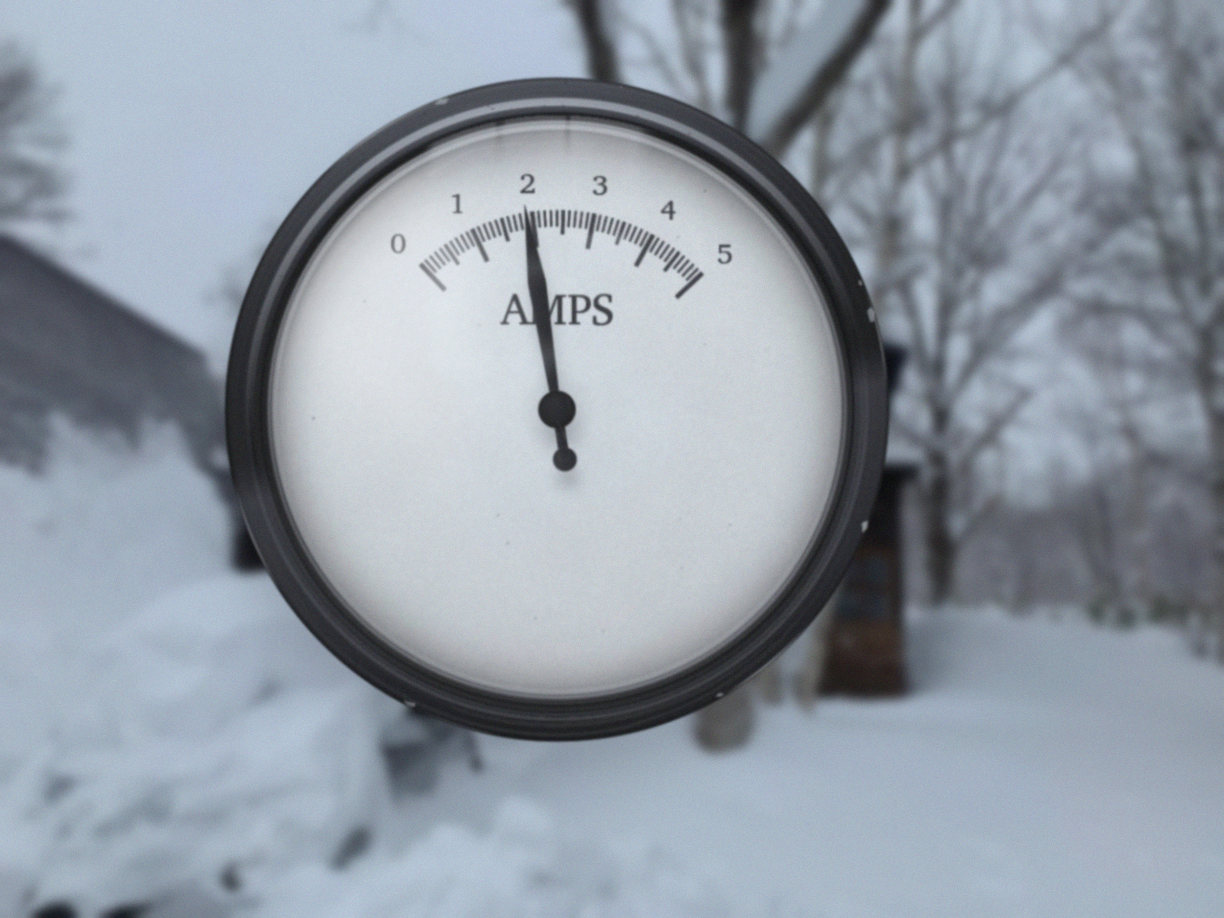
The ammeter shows 1.9 A
